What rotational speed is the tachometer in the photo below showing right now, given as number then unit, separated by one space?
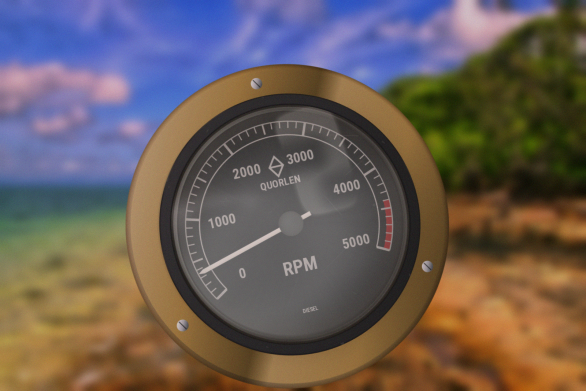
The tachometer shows 350 rpm
